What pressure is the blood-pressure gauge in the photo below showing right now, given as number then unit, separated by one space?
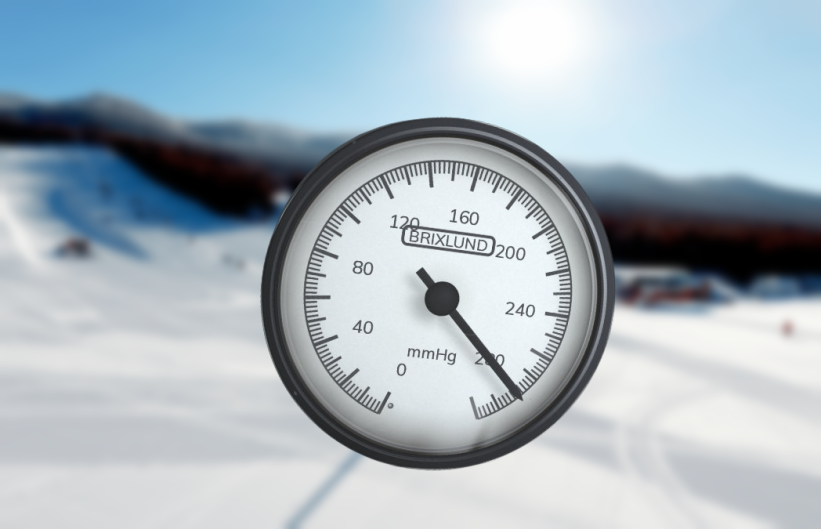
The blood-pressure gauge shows 280 mmHg
